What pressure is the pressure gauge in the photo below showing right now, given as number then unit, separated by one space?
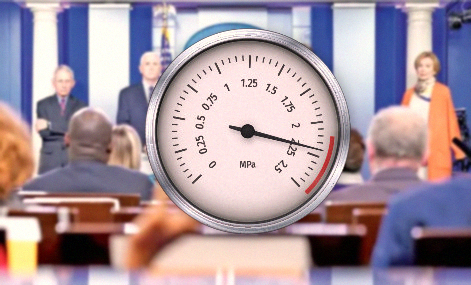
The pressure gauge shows 2.2 MPa
